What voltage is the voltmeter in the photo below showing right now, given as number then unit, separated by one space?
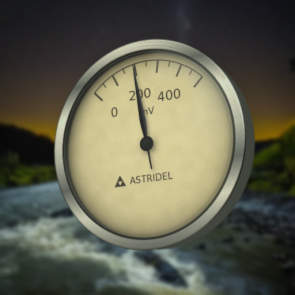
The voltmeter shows 200 mV
